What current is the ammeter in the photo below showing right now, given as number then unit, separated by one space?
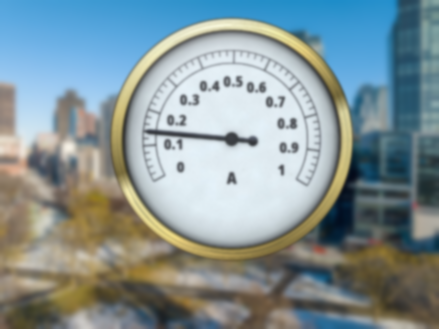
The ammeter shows 0.14 A
